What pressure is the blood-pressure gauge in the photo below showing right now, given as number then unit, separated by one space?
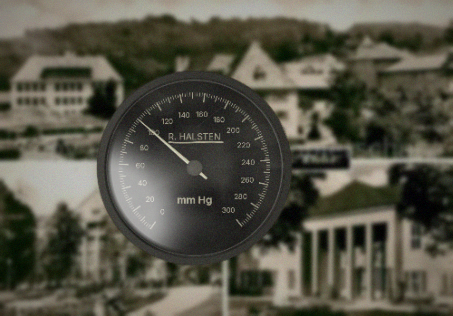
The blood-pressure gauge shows 100 mmHg
